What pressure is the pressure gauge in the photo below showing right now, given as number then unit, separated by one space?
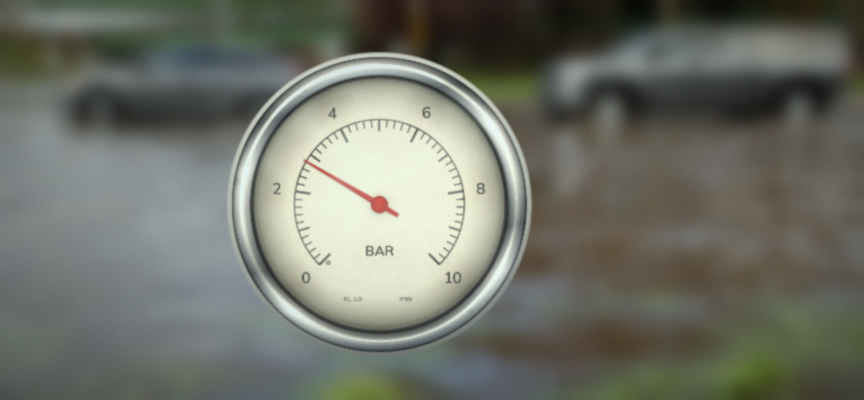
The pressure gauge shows 2.8 bar
